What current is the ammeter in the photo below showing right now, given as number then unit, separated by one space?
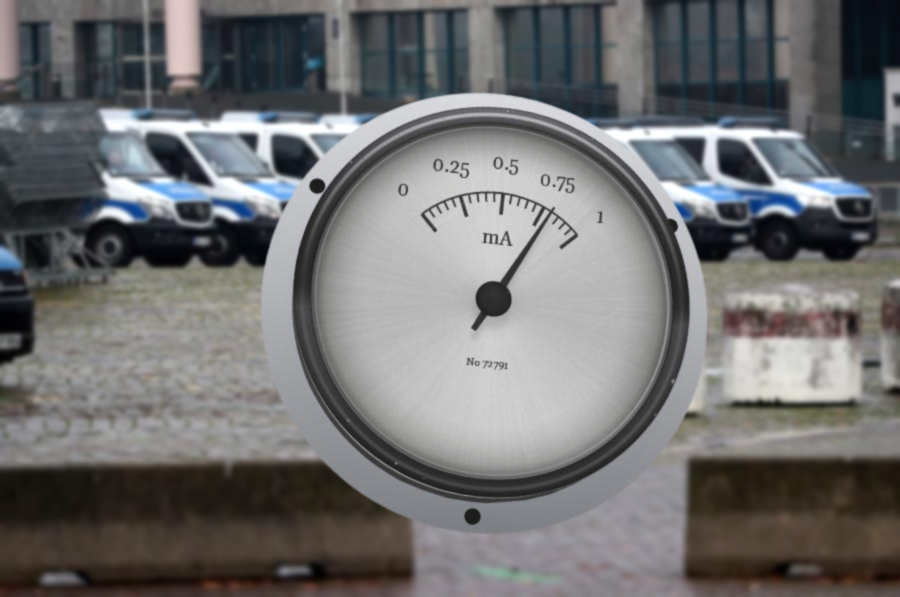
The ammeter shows 0.8 mA
